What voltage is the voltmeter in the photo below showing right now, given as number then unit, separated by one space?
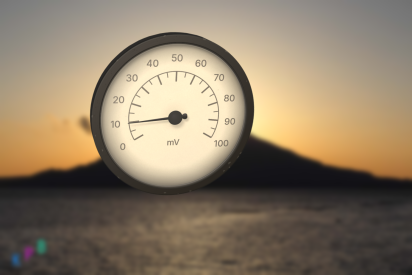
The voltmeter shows 10 mV
